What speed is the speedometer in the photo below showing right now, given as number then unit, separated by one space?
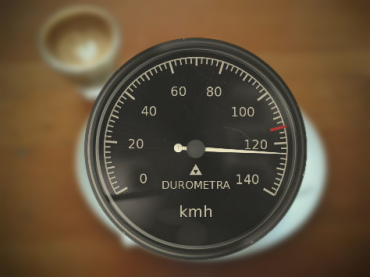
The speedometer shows 124 km/h
